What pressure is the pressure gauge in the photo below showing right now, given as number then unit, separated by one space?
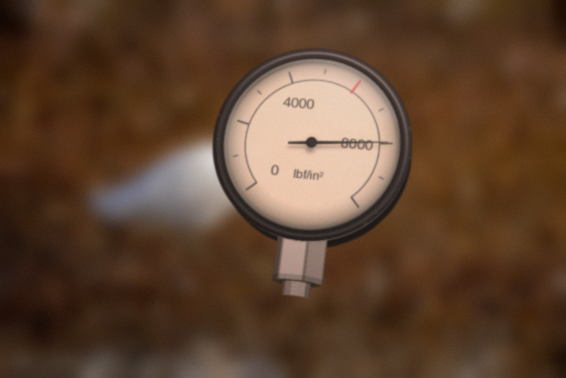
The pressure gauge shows 8000 psi
